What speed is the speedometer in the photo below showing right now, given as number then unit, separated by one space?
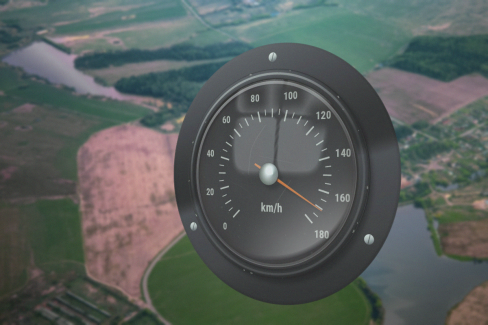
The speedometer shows 170 km/h
